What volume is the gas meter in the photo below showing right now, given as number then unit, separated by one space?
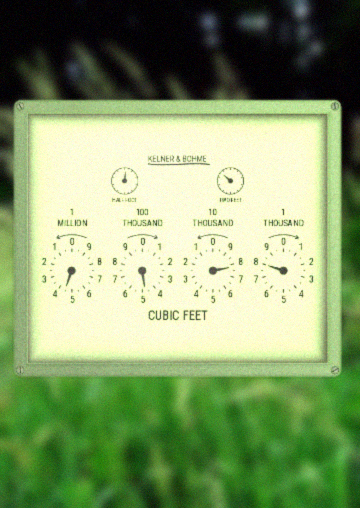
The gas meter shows 447800 ft³
